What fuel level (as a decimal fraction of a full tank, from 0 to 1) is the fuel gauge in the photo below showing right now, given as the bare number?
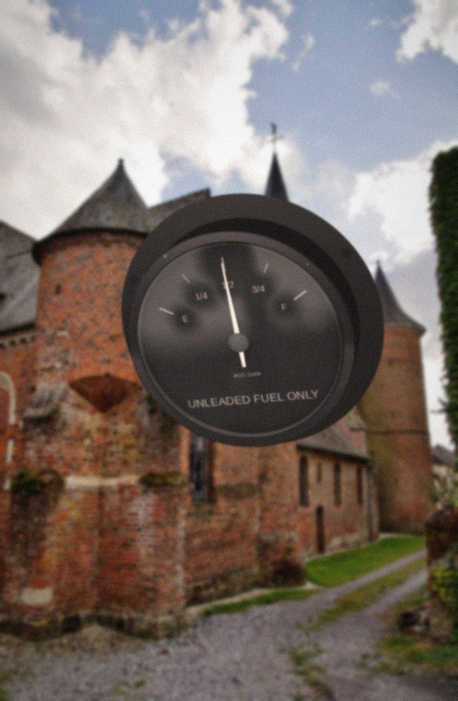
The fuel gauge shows 0.5
